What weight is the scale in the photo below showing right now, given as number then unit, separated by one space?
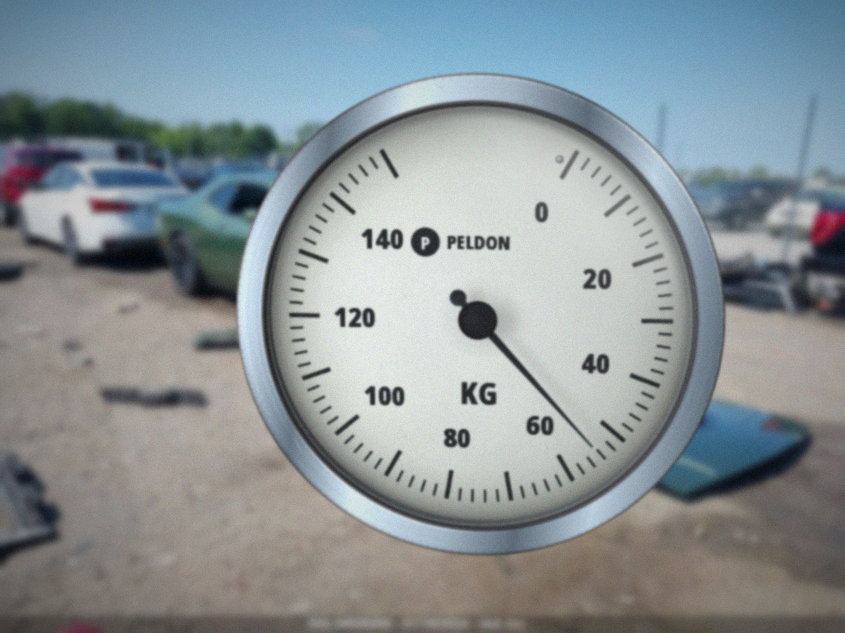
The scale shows 54 kg
